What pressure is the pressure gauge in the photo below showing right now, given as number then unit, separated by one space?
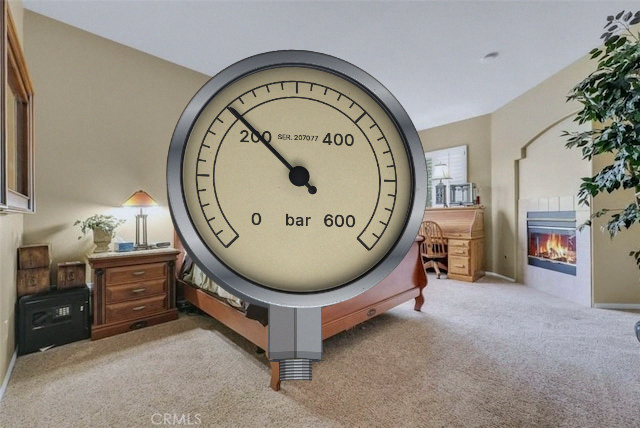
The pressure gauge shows 200 bar
